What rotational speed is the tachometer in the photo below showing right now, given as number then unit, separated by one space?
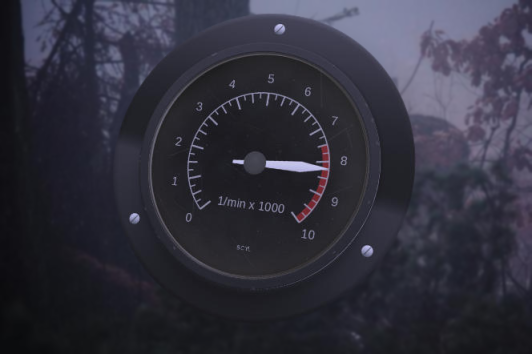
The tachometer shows 8250 rpm
